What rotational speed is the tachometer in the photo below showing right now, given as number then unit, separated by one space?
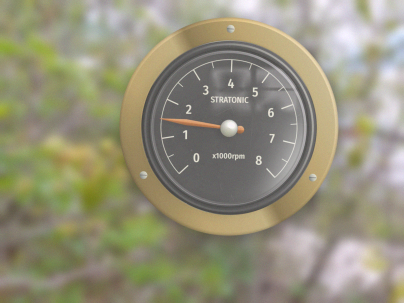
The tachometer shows 1500 rpm
